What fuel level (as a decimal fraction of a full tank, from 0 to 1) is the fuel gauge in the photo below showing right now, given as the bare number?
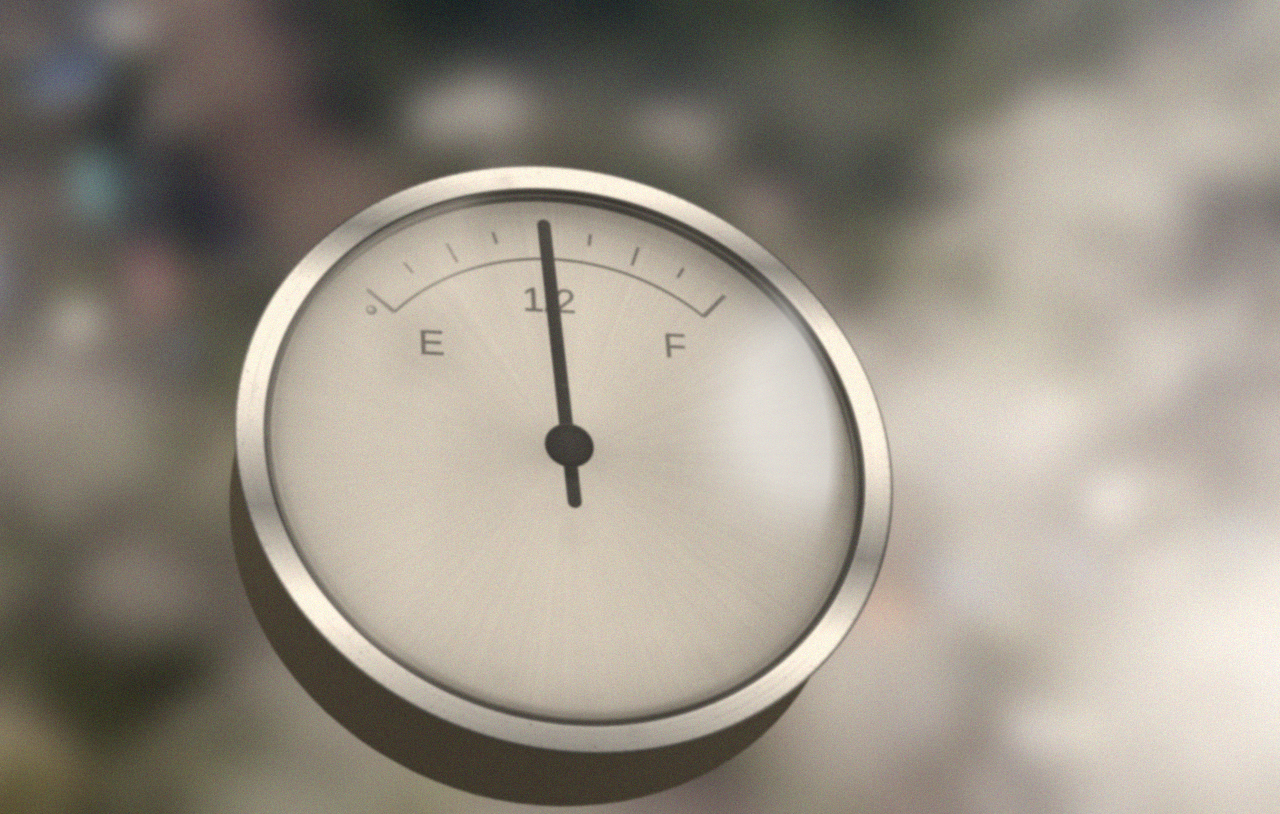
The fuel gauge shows 0.5
